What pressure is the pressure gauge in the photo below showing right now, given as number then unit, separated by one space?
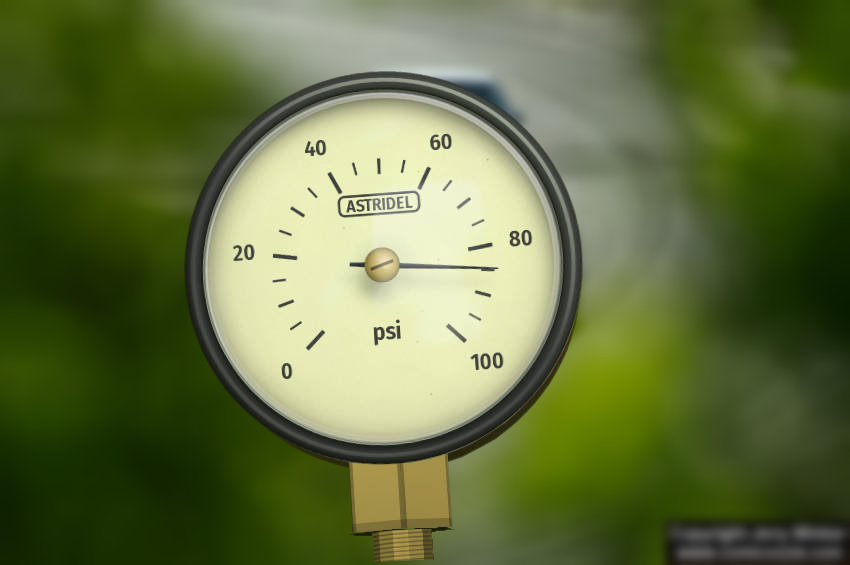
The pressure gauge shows 85 psi
